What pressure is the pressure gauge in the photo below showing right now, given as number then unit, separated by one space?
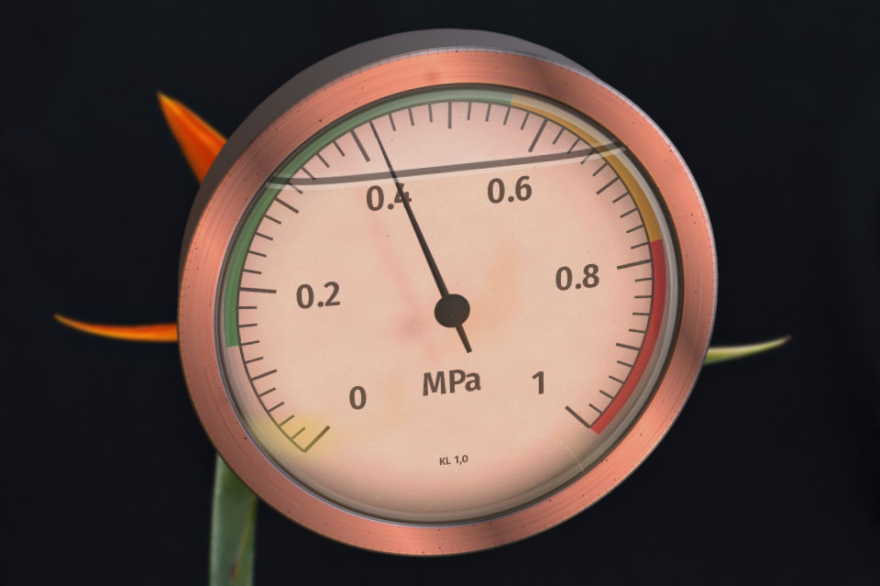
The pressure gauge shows 0.42 MPa
